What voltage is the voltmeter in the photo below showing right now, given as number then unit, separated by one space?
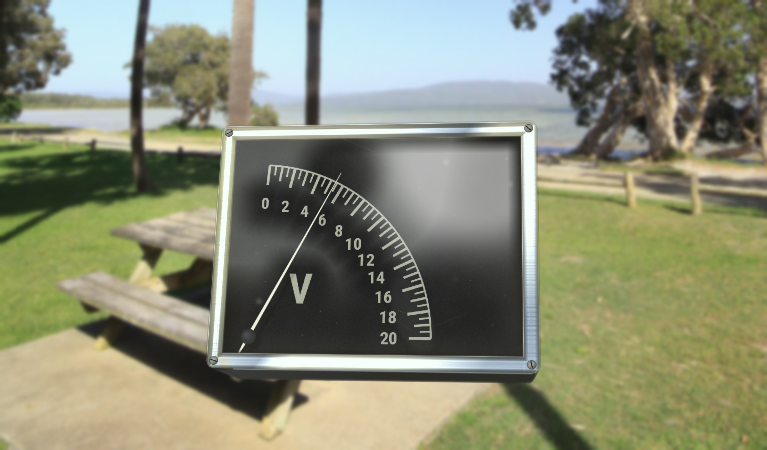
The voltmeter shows 5.5 V
